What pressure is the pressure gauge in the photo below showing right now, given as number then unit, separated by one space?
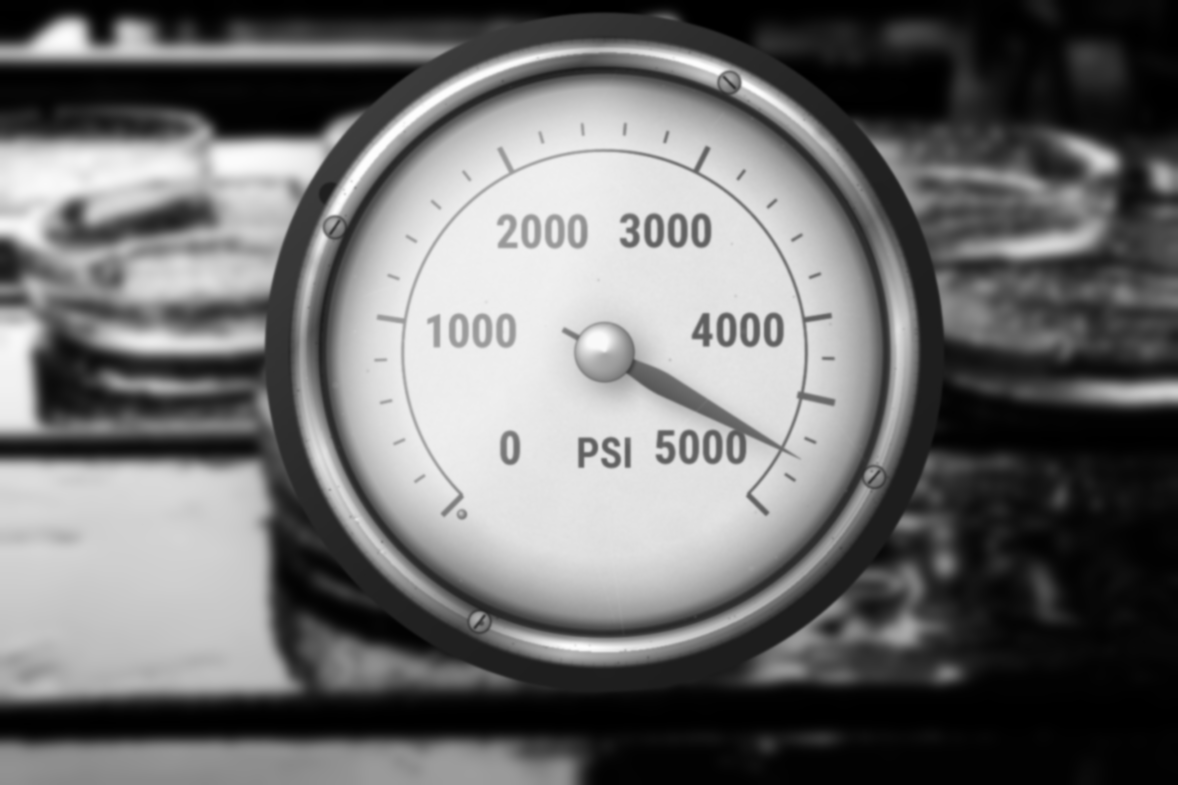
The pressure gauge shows 4700 psi
